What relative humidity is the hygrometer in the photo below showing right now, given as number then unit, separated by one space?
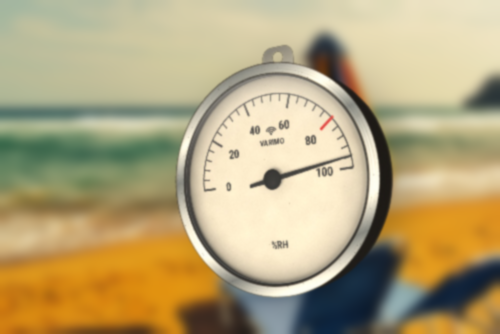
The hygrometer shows 96 %
